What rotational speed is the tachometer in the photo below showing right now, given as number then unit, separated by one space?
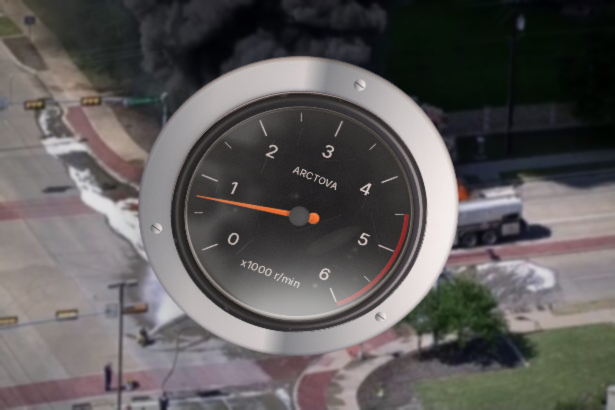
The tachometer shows 750 rpm
